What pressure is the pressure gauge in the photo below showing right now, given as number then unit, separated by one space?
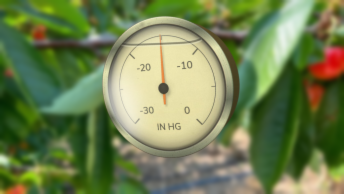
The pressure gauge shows -15 inHg
